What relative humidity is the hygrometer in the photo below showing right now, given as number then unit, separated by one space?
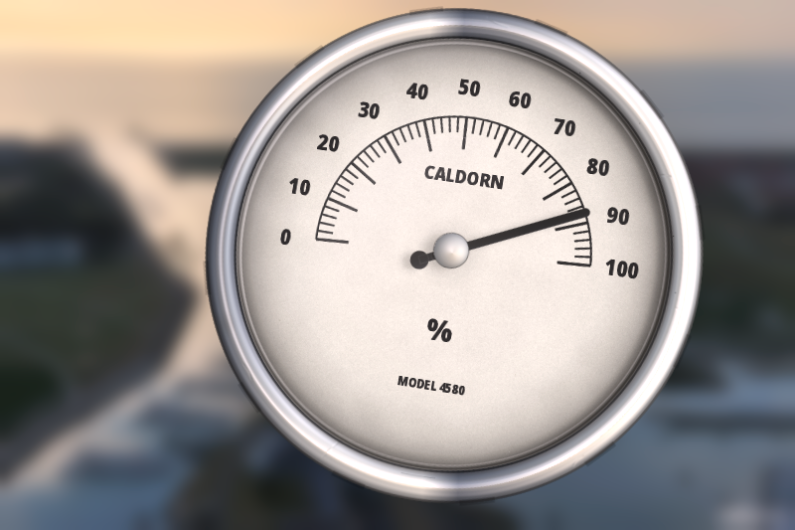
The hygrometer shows 88 %
